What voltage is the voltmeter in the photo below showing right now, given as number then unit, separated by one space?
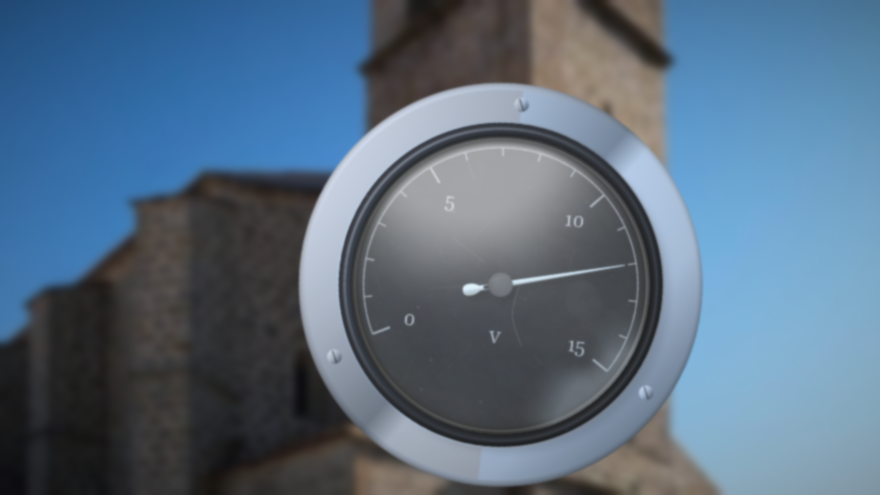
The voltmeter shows 12 V
